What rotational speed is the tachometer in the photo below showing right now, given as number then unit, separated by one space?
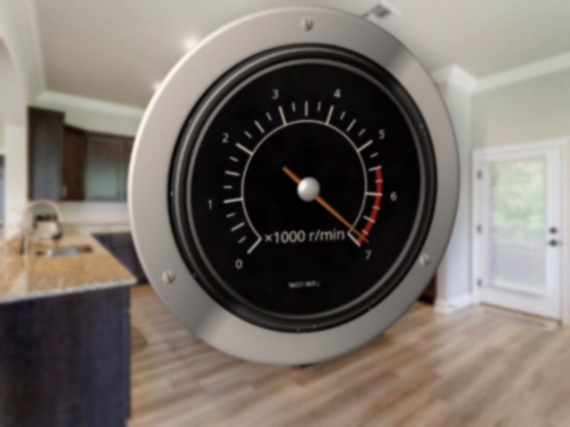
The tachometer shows 6875 rpm
